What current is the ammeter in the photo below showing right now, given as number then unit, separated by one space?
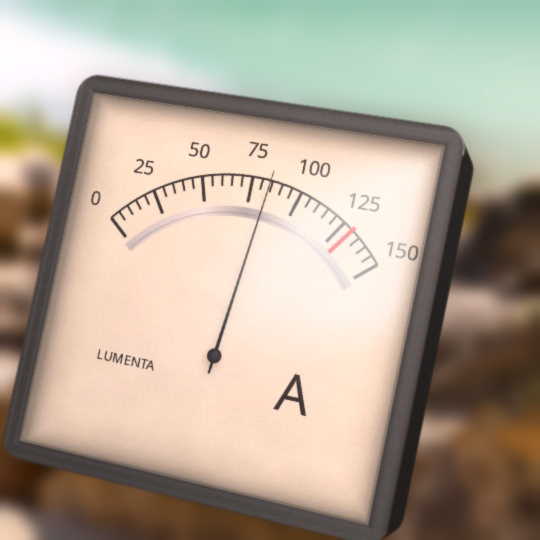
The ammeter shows 85 A
